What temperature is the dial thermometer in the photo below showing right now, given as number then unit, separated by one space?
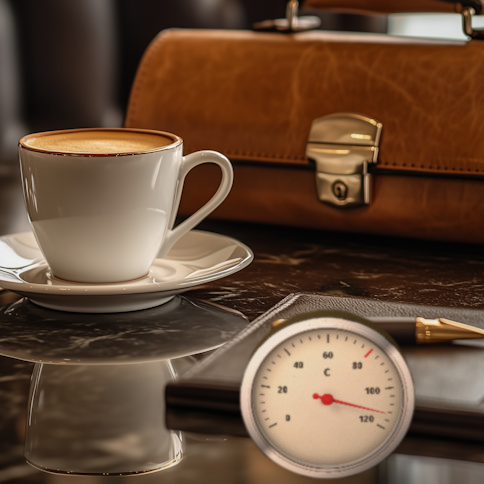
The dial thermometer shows 112 °C
